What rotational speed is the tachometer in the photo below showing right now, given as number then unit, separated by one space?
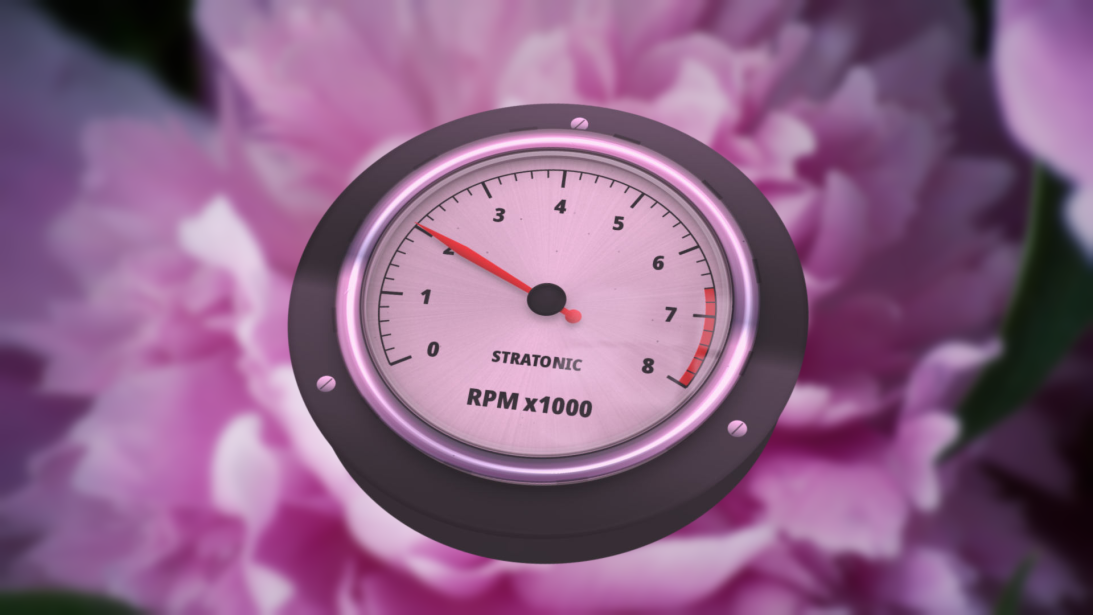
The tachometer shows 2000 rpm
